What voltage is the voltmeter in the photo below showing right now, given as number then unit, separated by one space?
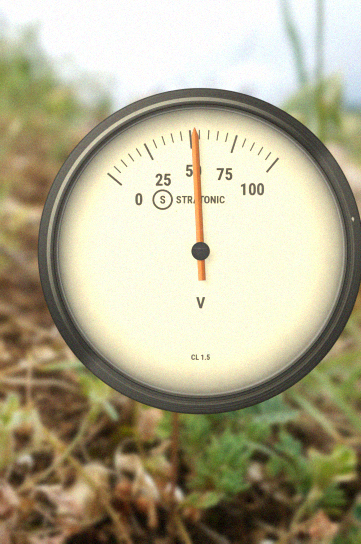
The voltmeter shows 52.5 V
